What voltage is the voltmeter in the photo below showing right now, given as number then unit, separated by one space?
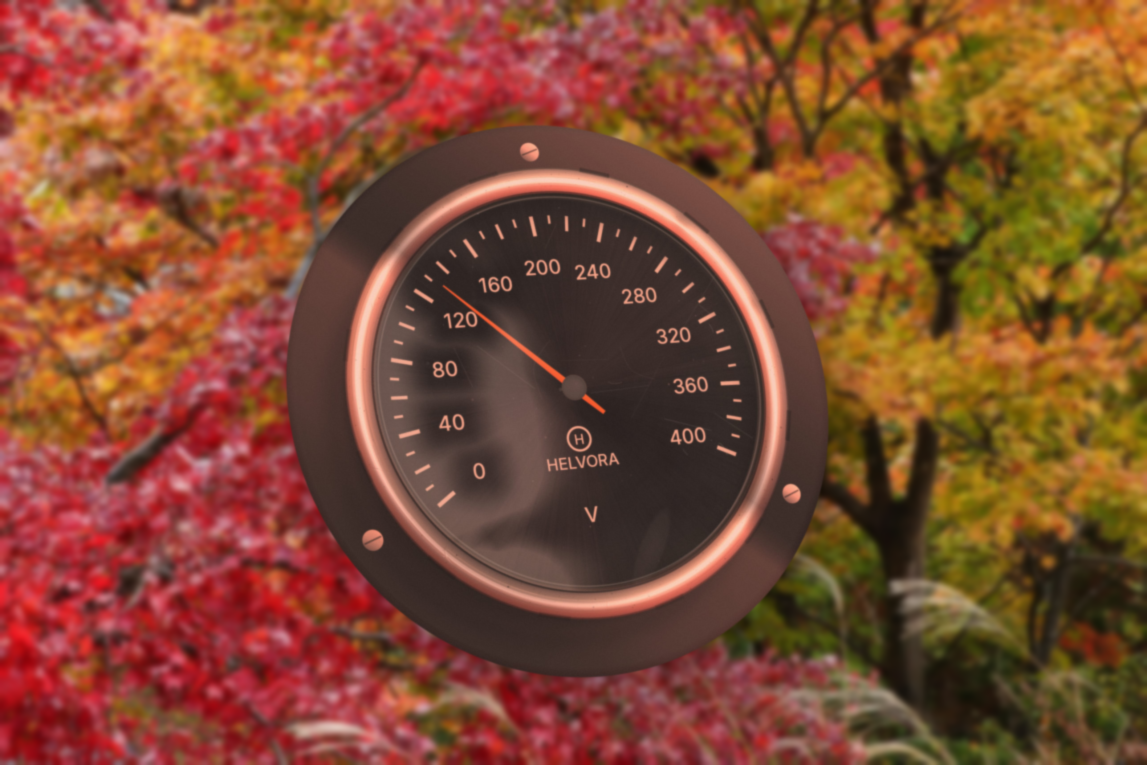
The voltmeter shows 130 V
